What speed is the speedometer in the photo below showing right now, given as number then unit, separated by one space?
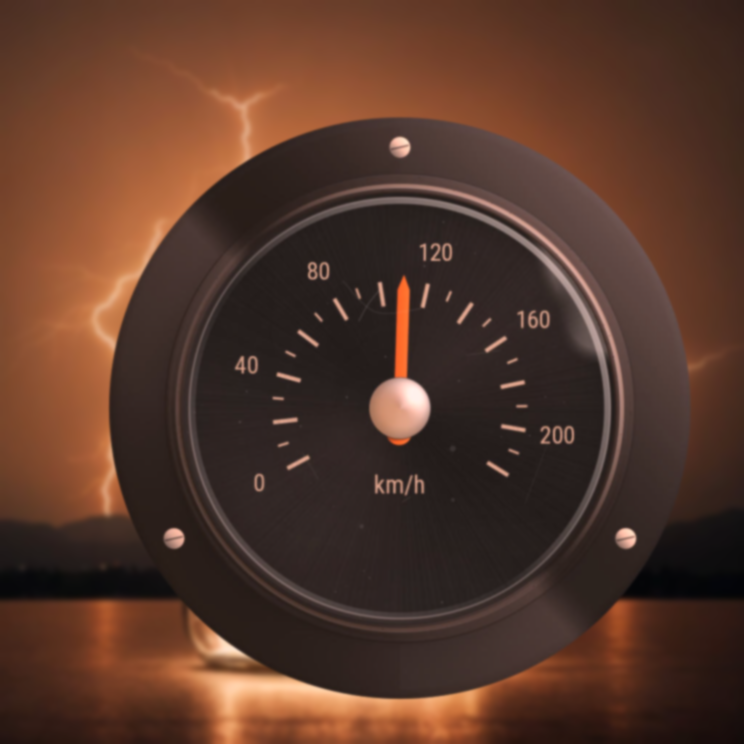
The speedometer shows 110 km/h
